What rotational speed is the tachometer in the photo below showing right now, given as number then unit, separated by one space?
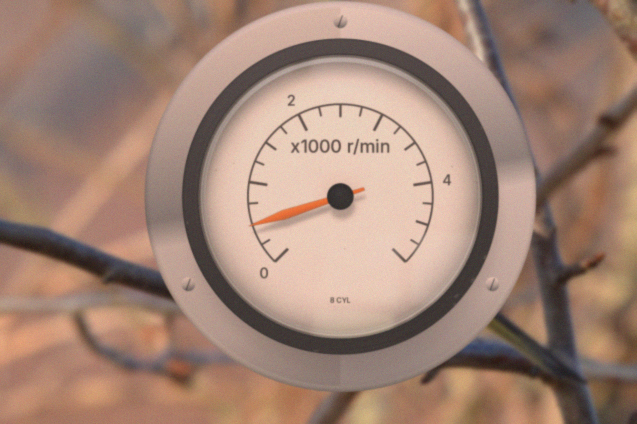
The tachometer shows 500 rpm
